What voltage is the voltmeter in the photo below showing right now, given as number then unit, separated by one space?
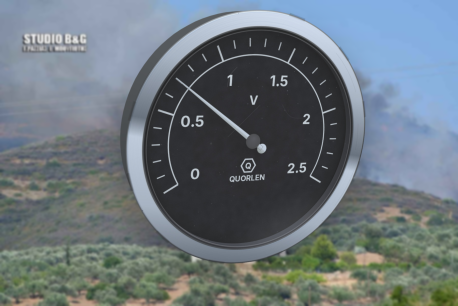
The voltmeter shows 0.7 V
